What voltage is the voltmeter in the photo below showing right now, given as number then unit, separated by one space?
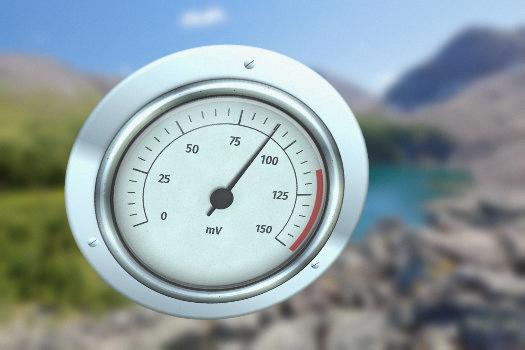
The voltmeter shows 90 mV
